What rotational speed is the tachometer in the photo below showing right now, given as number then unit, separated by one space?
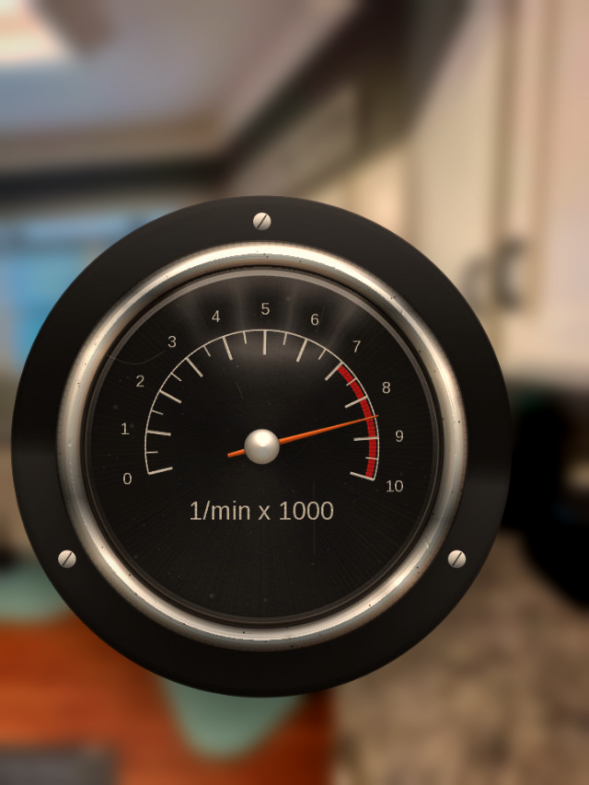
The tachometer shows 8500 rpm
